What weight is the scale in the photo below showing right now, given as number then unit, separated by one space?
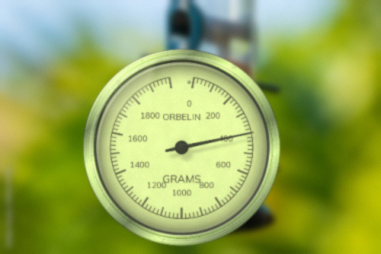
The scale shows 400 g
